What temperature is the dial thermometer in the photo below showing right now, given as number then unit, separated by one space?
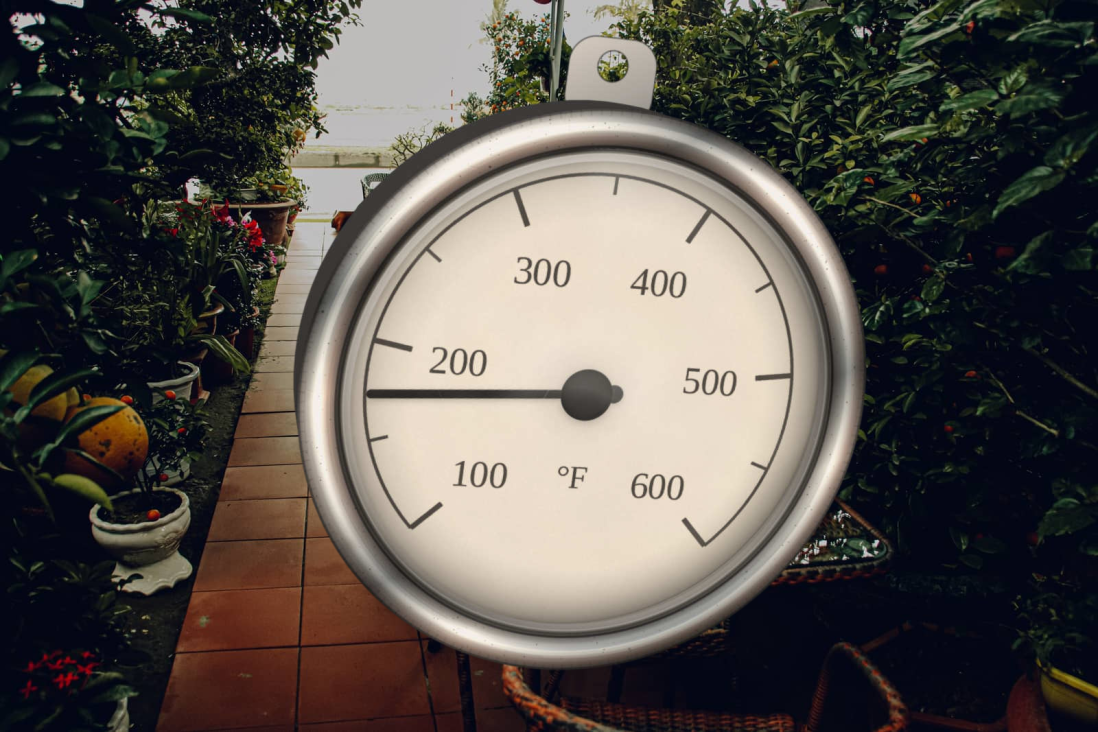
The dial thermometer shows 175 °F
